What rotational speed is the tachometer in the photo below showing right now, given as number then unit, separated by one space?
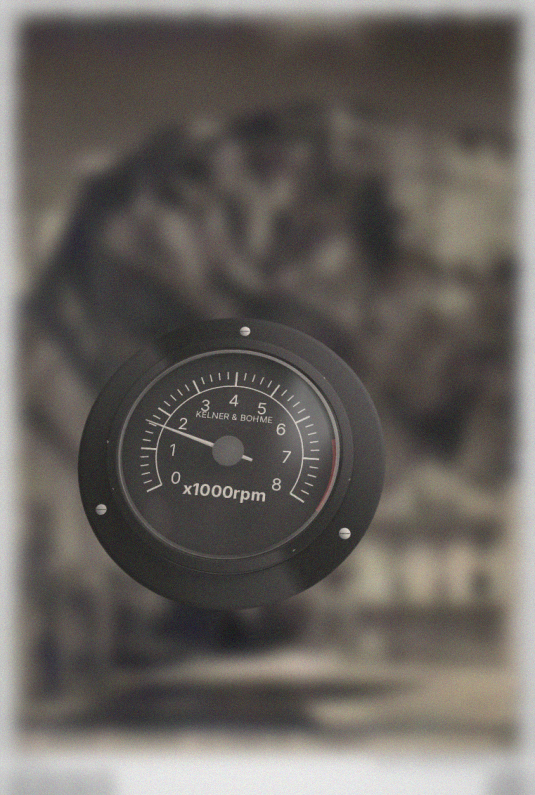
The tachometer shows 1600 rpm
